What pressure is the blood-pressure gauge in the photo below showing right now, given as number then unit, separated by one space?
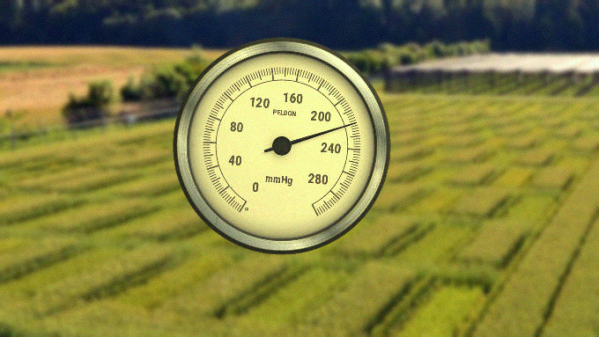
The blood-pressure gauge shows 220 mmHg
